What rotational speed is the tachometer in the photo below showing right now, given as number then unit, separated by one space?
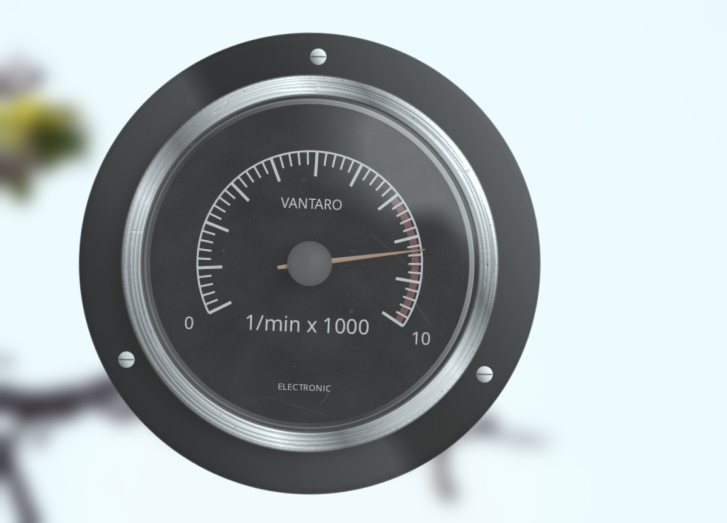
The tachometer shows 8300 rpm
